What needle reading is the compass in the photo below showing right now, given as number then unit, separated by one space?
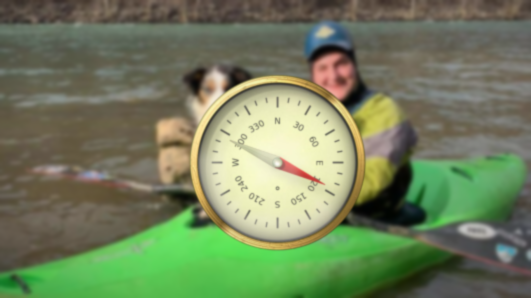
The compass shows 115 °
